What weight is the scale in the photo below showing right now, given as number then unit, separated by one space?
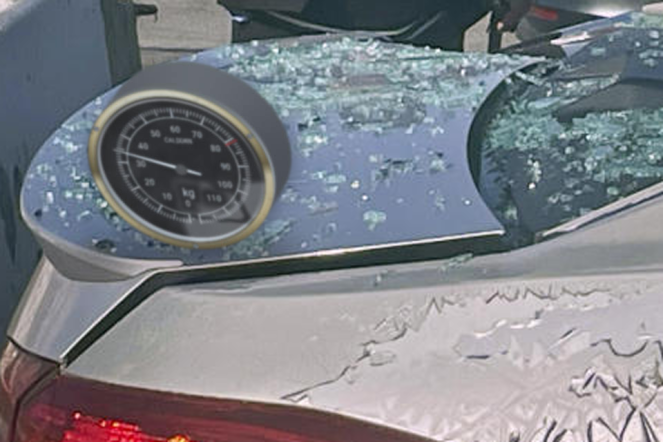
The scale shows 35 kg
